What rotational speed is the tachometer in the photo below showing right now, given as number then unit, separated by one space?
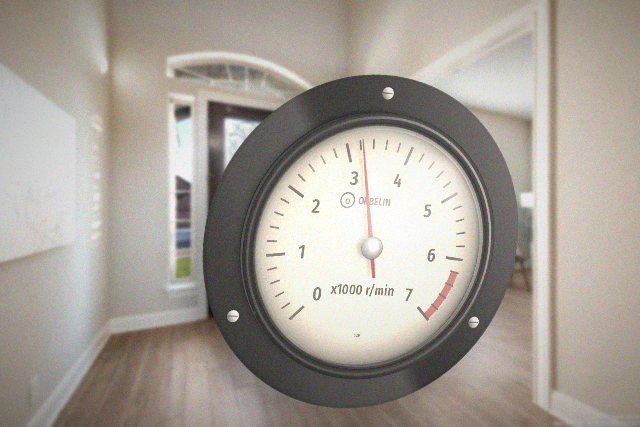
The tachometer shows 3200 rpm
